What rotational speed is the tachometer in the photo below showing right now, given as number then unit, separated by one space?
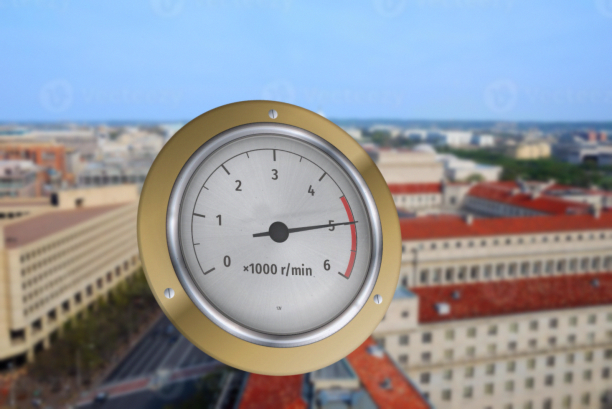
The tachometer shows 5000 rpm
